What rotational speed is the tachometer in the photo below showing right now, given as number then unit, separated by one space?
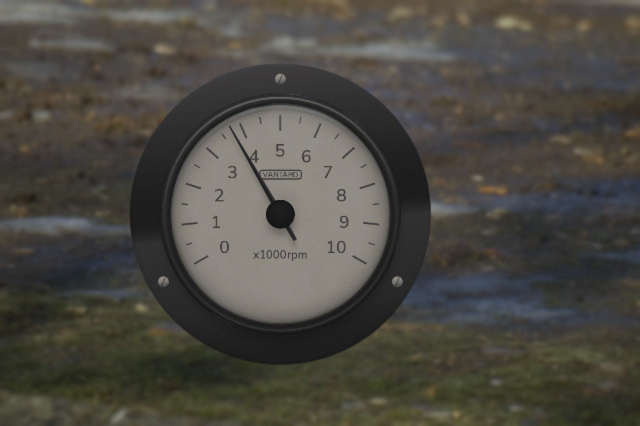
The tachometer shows 3750 rpm
